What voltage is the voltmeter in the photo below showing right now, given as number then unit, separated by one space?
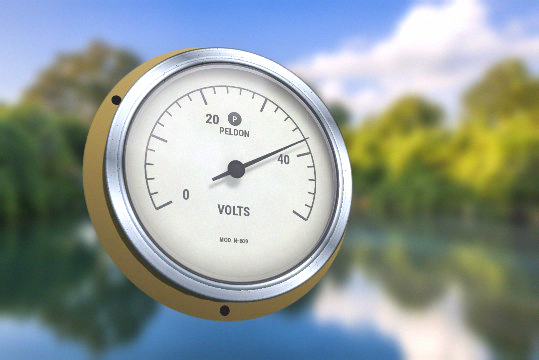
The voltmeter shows 38 V
